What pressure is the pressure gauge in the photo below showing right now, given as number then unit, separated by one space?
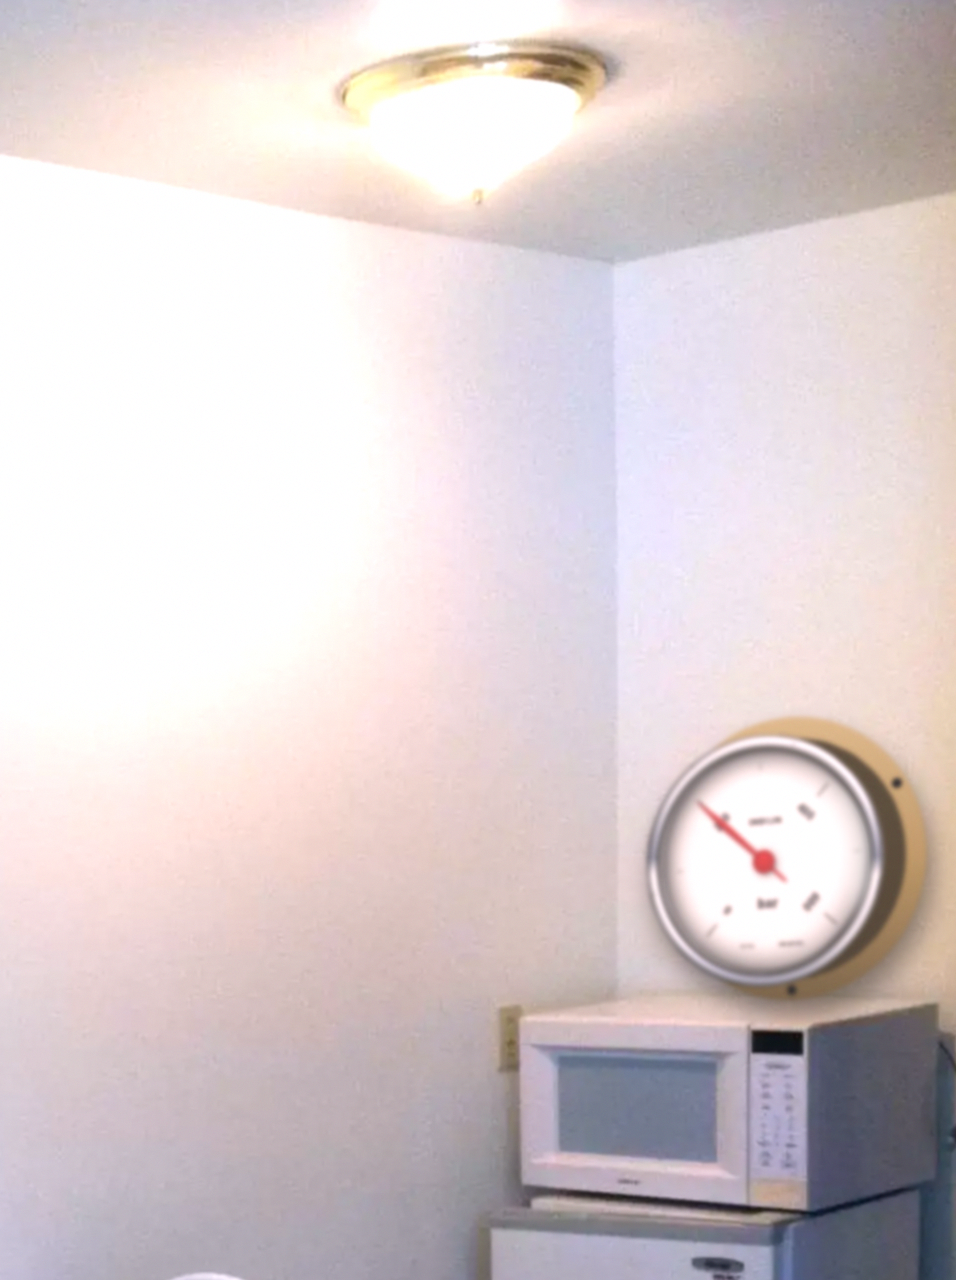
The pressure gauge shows 200 bar
